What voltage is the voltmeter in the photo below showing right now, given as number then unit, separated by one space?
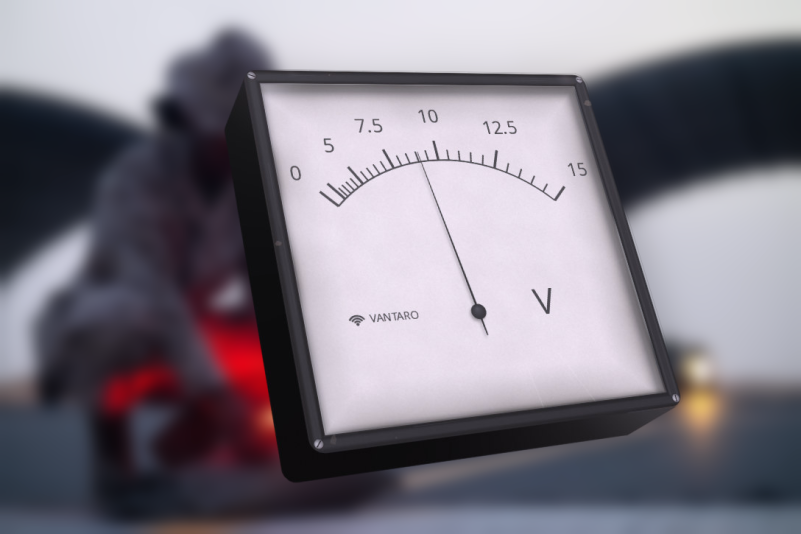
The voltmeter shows 9 V
